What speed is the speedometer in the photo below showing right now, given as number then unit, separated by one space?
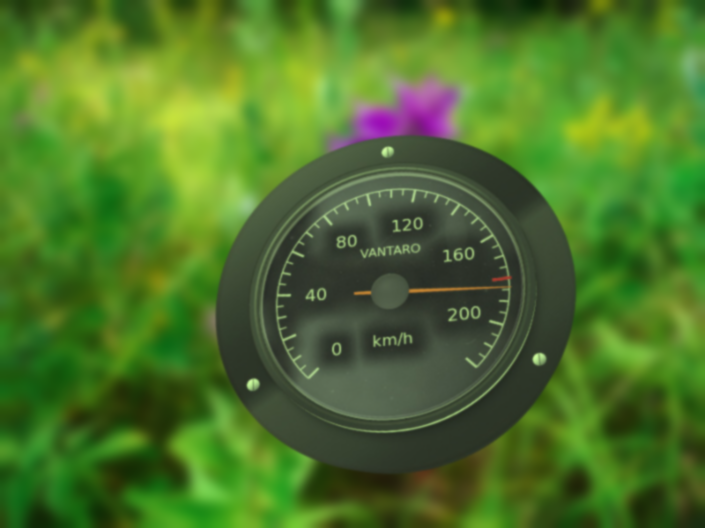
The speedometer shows 185 km/h
